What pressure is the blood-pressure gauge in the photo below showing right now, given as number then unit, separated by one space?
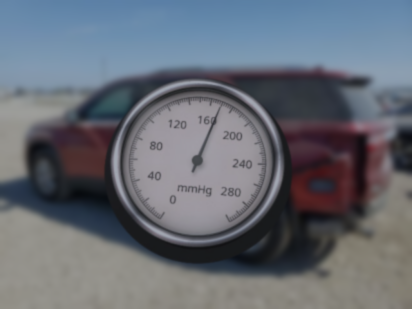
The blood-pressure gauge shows 170 mmHg
